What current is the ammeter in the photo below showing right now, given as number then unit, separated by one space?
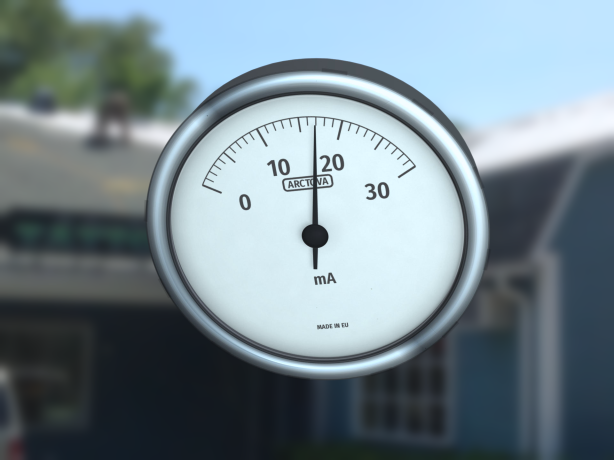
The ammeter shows 17 mA
